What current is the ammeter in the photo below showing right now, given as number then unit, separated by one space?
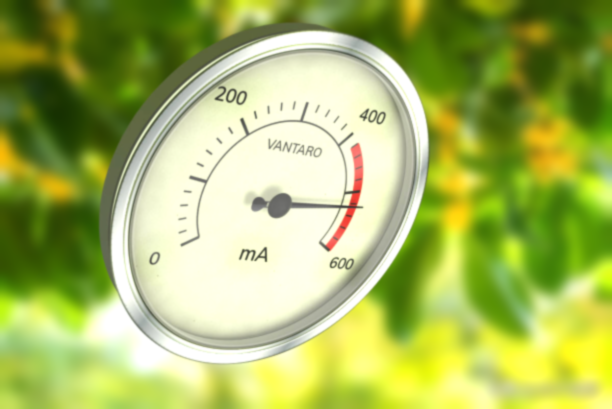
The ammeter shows 520 mA
